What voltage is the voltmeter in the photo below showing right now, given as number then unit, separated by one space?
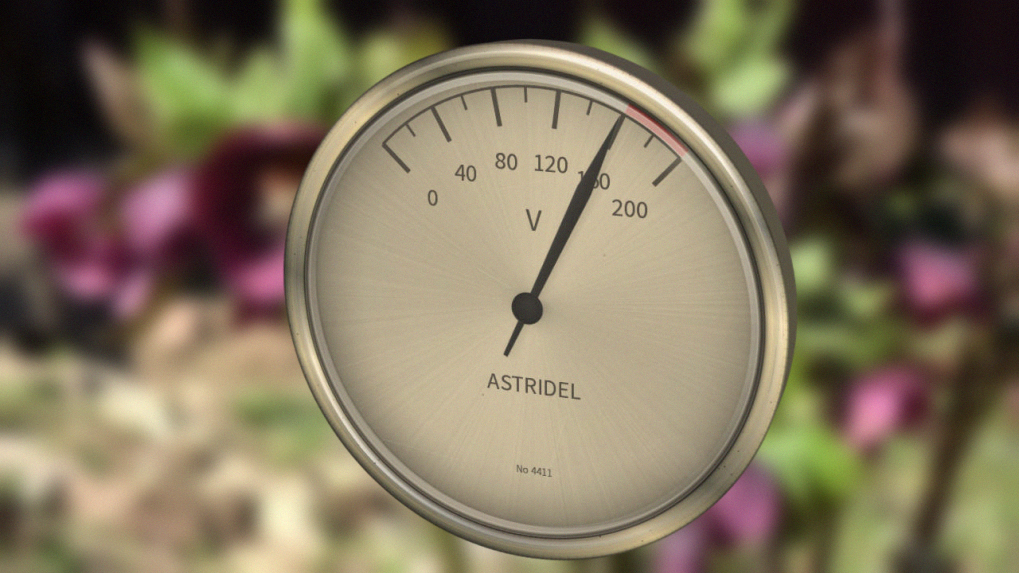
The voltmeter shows 160 V
